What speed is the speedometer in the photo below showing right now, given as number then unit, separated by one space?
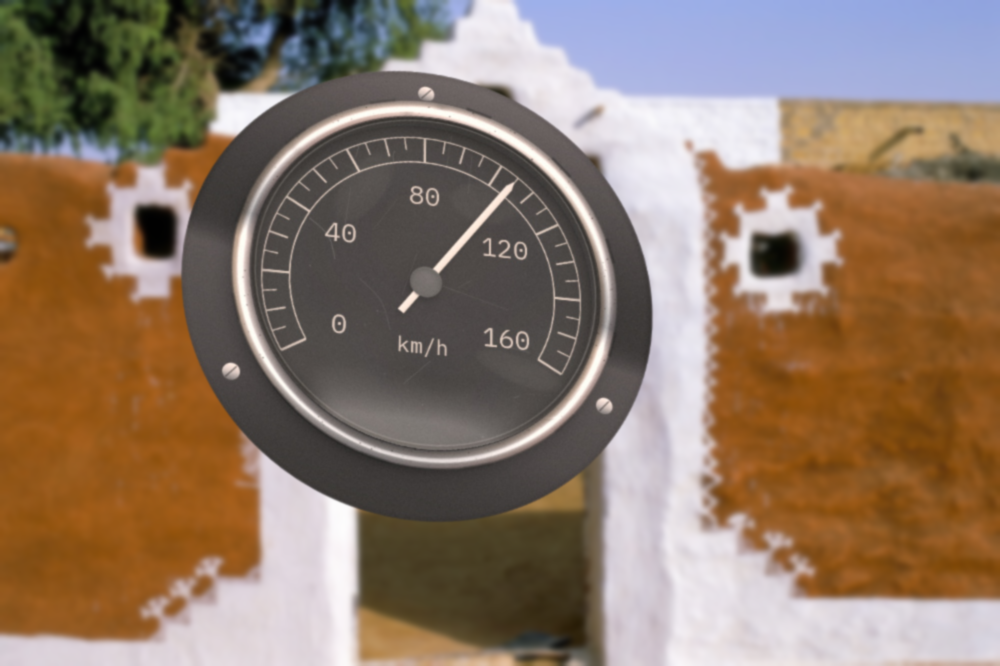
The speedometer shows 105 km/h
